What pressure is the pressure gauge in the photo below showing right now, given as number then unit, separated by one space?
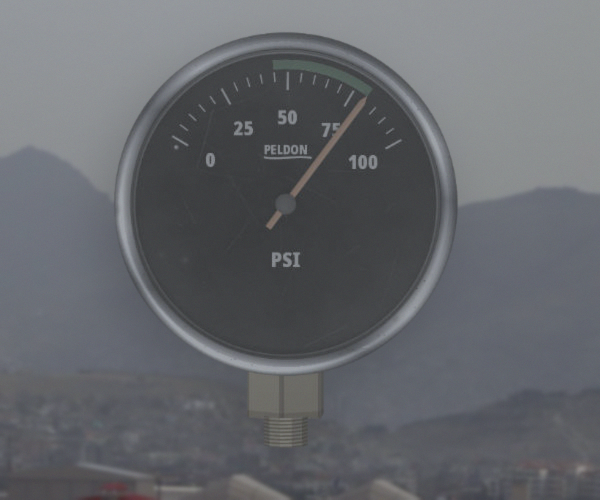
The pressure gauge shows 80 psi
